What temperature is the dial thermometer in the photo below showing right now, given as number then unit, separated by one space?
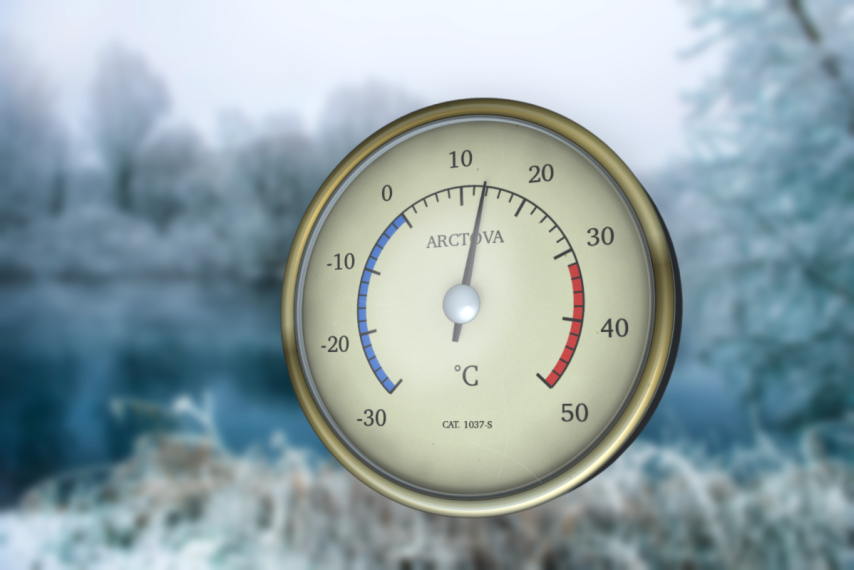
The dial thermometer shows 14 °C
